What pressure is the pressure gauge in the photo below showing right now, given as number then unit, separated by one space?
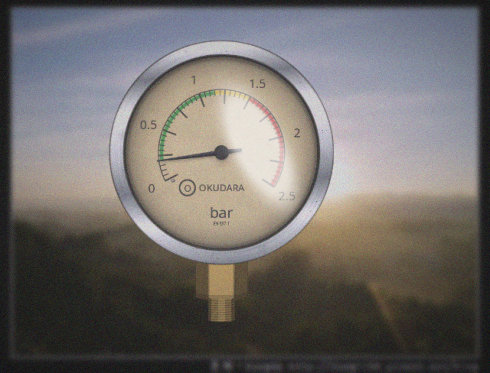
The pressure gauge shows 0.2 bar
